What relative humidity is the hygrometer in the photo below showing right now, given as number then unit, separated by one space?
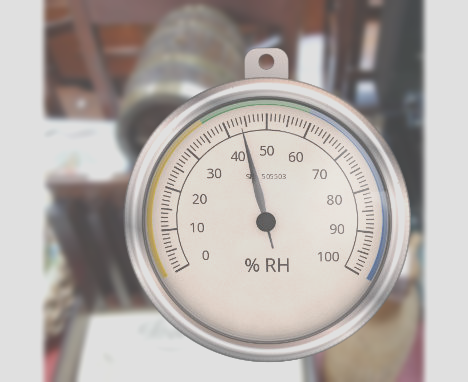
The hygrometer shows 44 %
